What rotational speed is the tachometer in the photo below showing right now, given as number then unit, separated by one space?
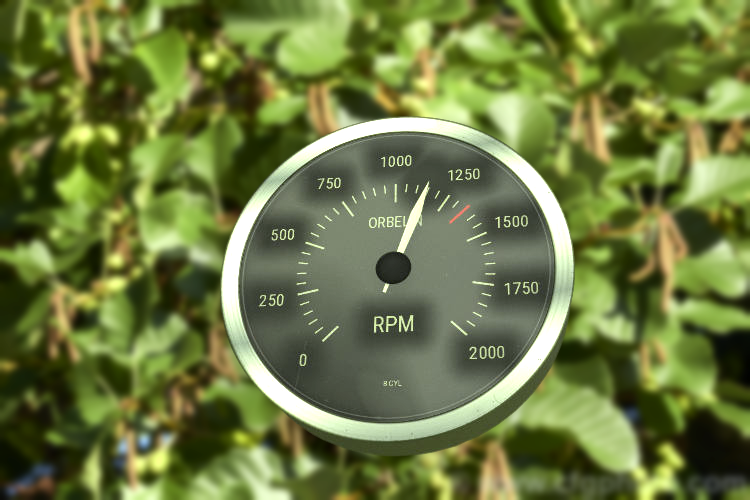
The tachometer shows 1150 rpm
